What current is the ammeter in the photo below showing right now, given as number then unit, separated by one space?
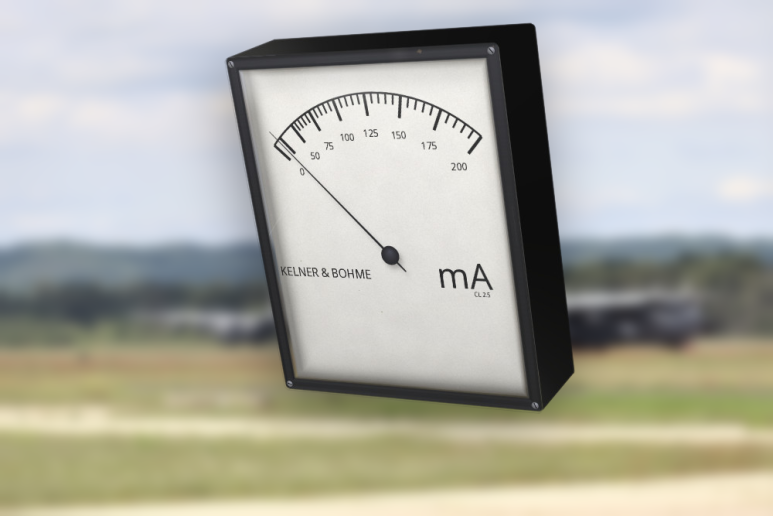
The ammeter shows 25 mA
